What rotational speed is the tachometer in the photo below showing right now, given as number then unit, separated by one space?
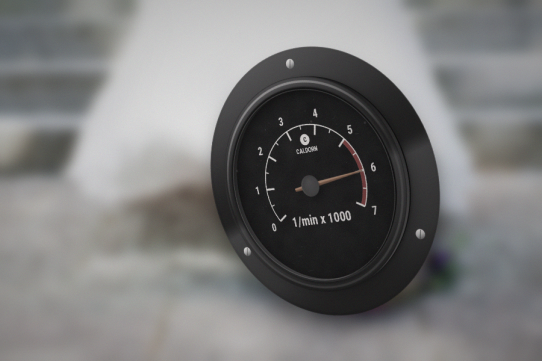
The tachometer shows 6000 rpm
